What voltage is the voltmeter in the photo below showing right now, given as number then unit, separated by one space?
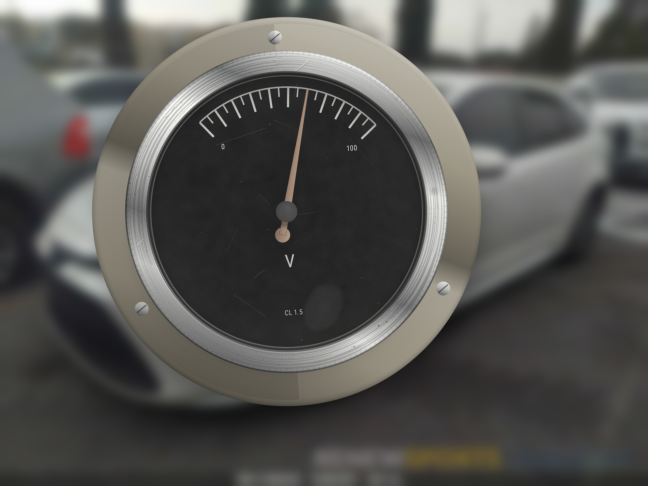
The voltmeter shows 60 V
